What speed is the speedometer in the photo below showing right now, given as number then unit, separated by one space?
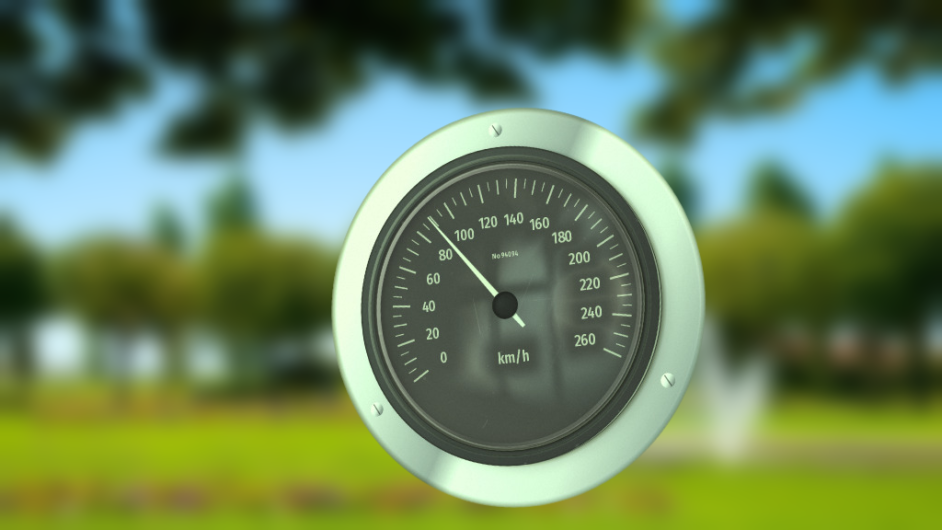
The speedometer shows 90 km/h
